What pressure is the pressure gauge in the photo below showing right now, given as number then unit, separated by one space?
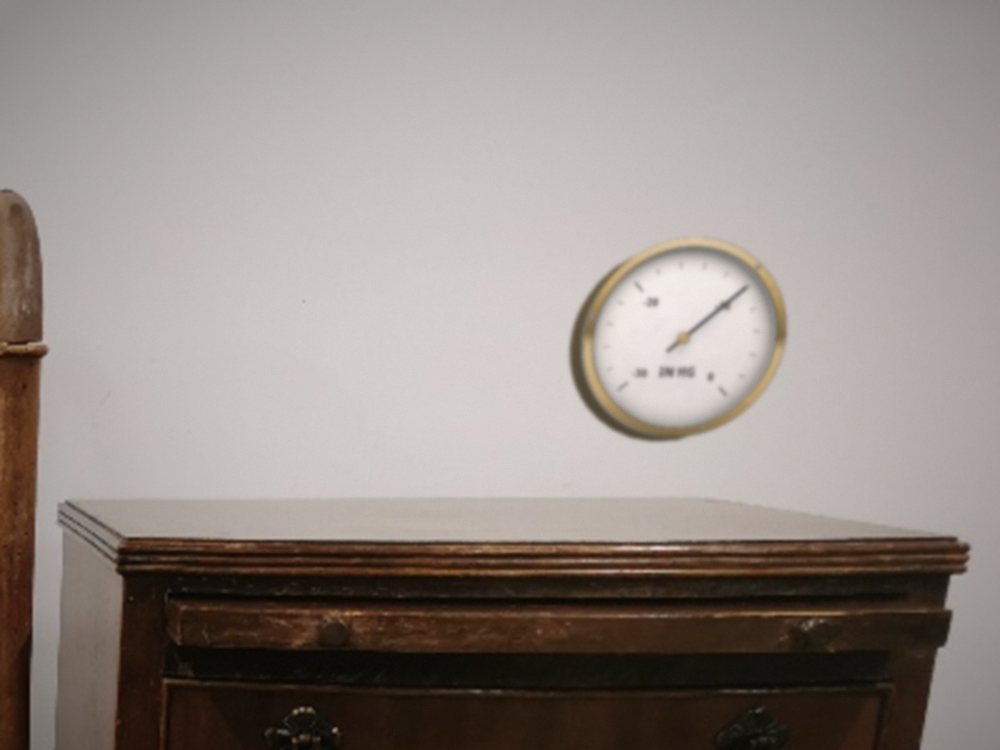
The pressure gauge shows -10 inHg
